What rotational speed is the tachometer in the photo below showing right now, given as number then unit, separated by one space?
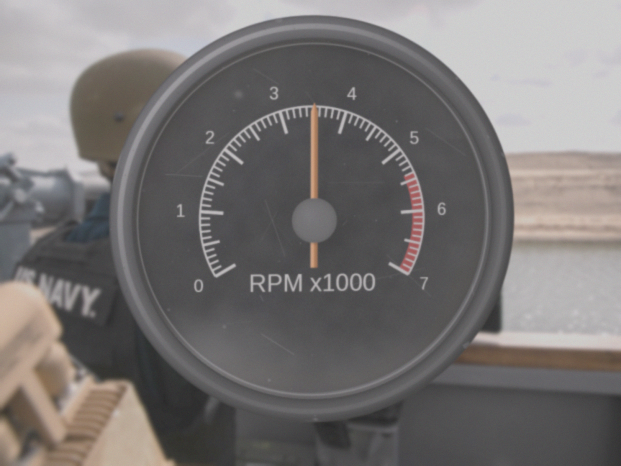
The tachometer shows 3500 rpm
